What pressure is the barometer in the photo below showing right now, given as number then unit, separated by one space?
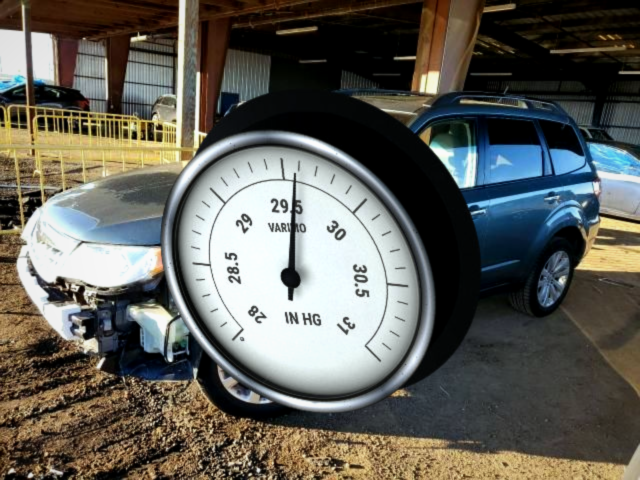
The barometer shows 29.6 inHg
